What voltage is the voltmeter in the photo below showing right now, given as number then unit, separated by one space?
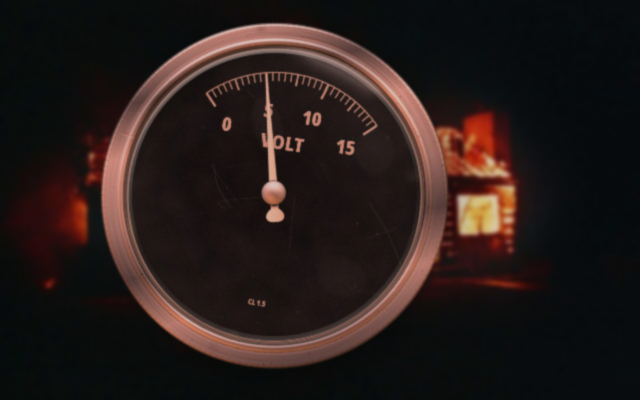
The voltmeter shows 5 V
